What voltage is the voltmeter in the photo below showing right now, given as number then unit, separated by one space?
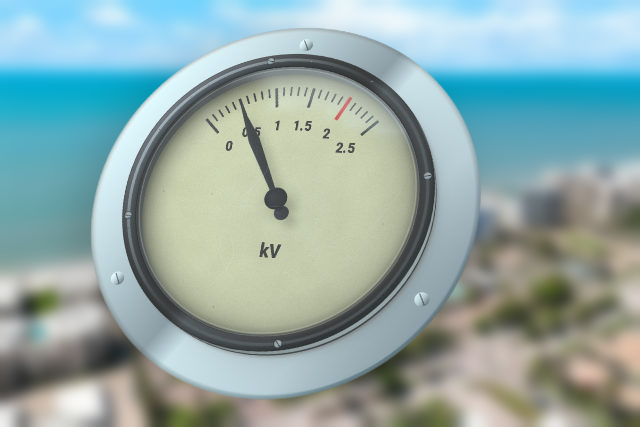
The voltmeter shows 0.5 kV
